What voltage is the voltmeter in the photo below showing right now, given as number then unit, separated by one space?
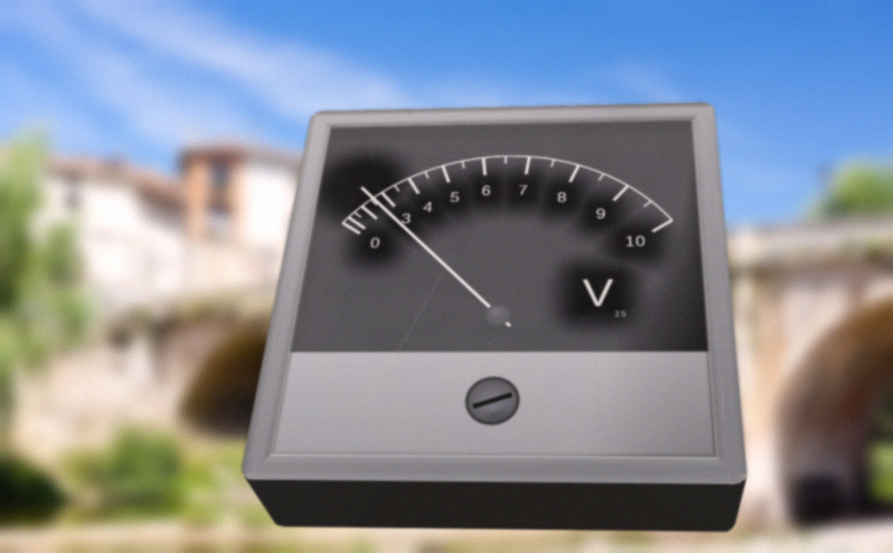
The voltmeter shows 2.5 V
